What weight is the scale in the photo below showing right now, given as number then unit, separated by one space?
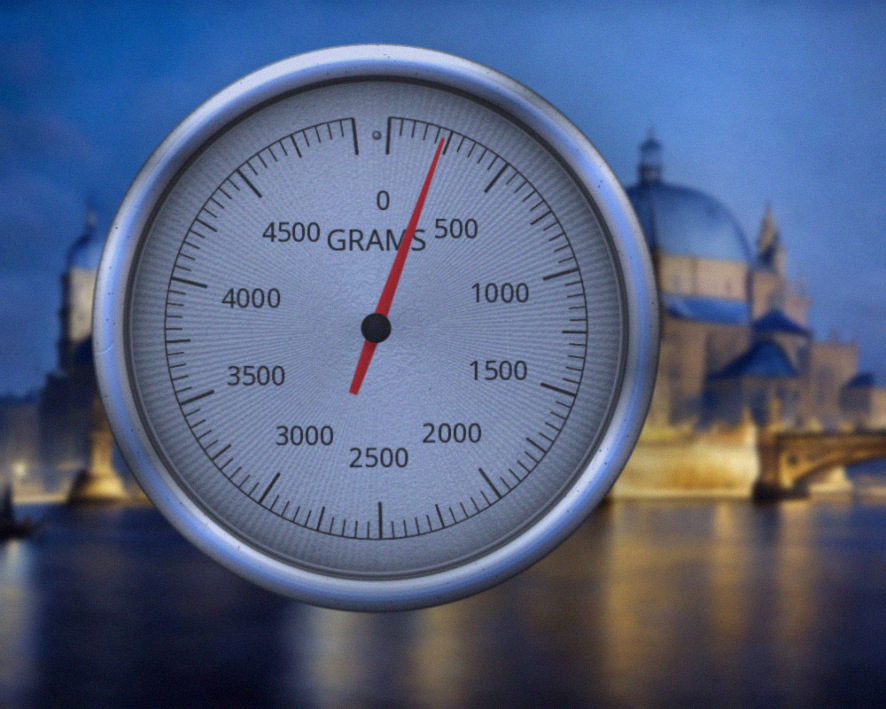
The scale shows 225 g
